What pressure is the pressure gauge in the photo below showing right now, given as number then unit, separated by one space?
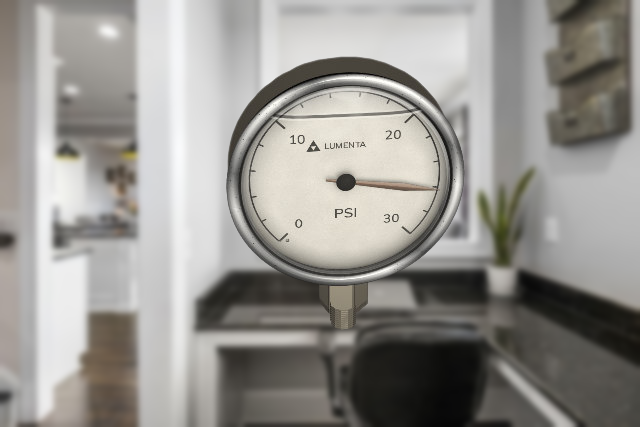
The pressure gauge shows 26 psi
